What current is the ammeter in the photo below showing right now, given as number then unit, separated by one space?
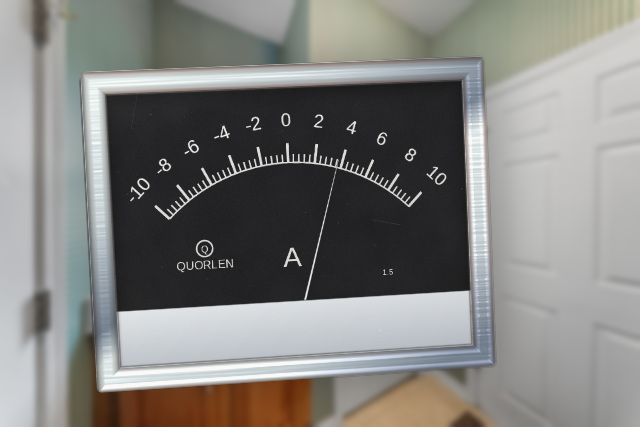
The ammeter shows 3.6 A
